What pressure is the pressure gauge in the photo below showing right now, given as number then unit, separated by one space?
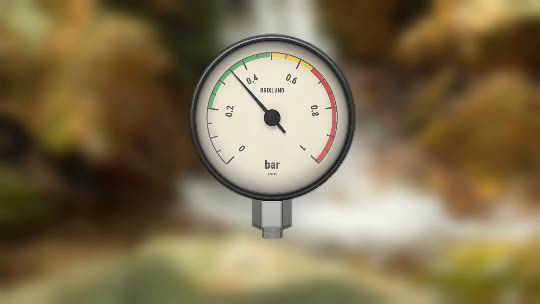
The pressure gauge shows 0.35 bar
